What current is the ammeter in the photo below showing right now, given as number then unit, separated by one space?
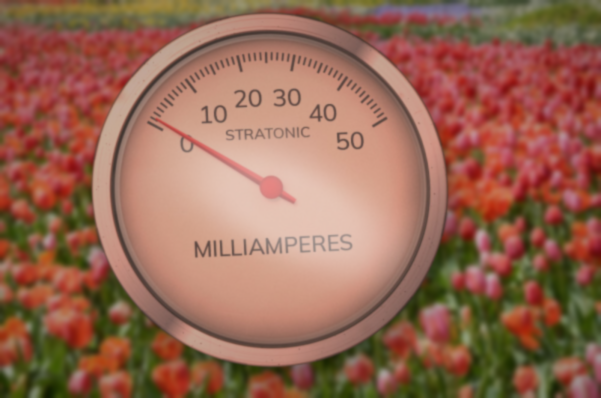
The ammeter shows 1 mA
